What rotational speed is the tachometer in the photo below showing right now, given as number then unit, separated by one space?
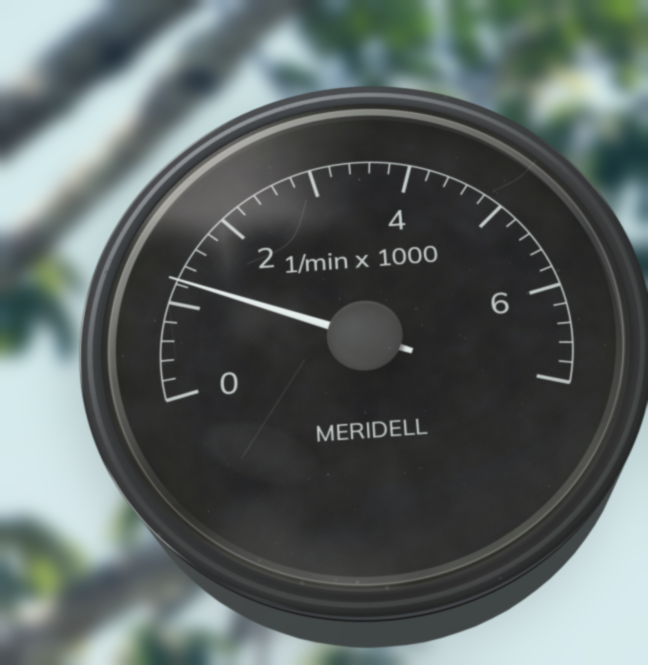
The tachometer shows 1200 rpm
